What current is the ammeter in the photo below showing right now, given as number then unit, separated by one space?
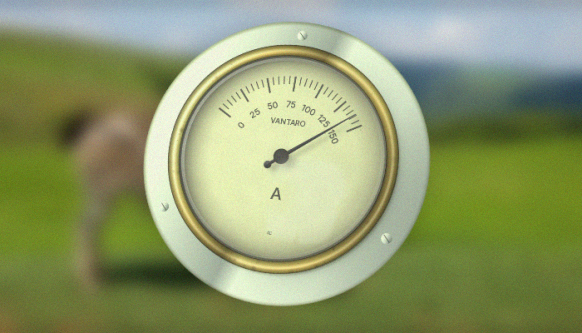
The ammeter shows 140 A
